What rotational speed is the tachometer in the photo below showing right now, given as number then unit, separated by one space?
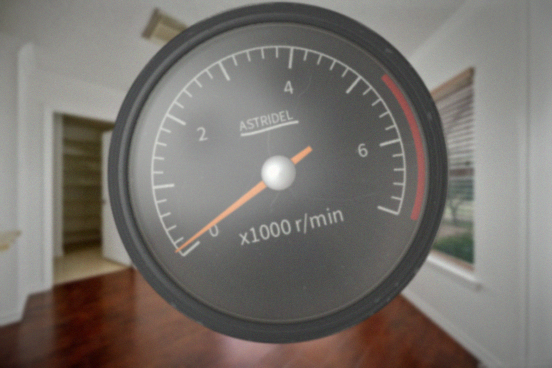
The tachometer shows 100 rpm
